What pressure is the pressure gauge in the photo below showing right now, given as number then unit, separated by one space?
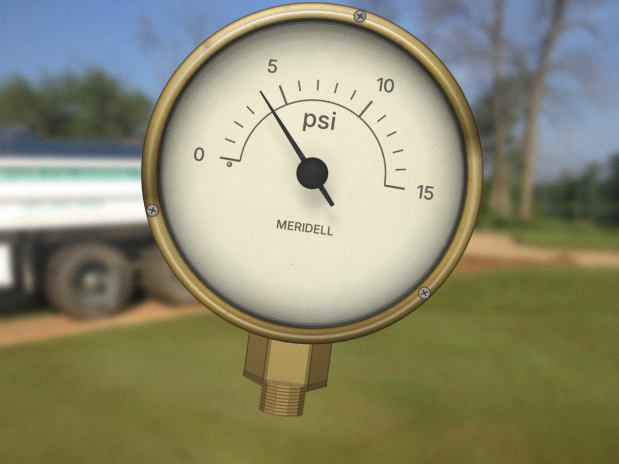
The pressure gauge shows 4 psi
